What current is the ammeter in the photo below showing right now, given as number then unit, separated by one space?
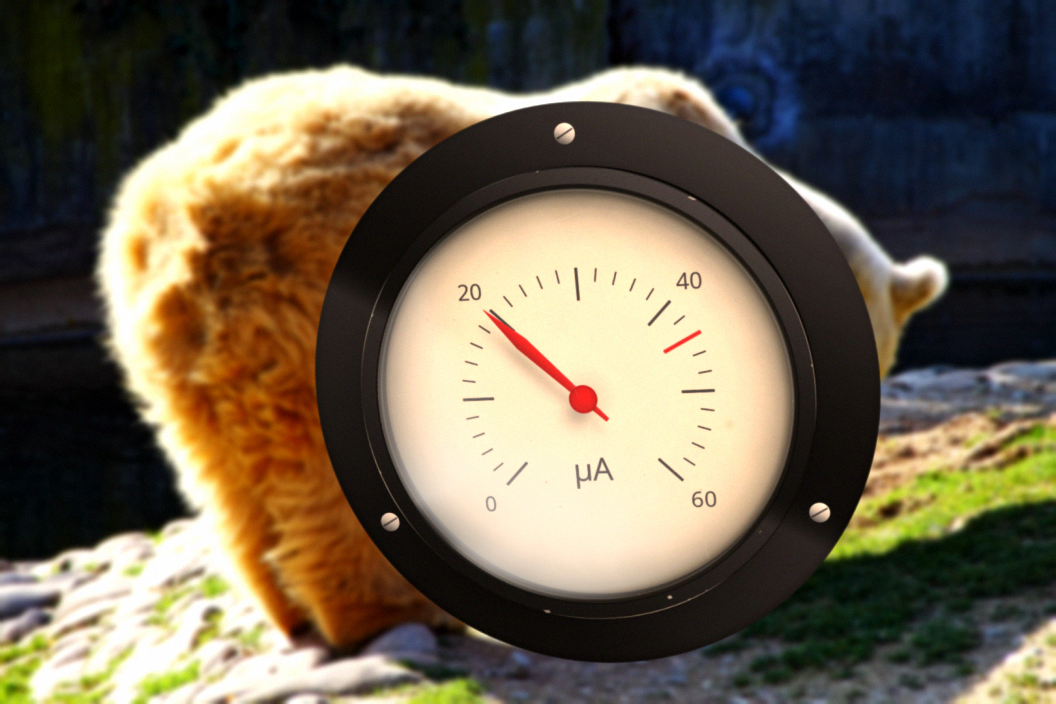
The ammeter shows 20 µA
